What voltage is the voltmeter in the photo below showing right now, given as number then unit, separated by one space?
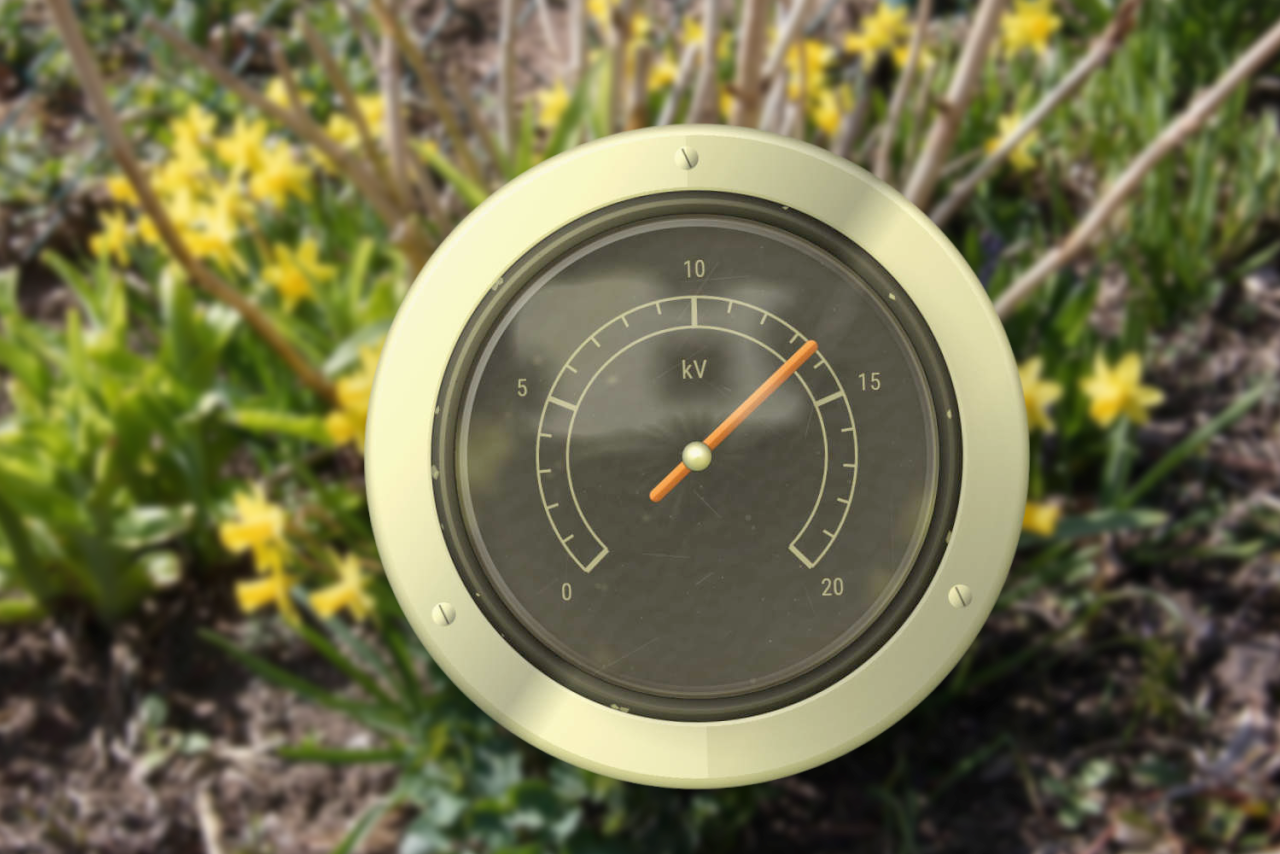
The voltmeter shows 13.5 kV
